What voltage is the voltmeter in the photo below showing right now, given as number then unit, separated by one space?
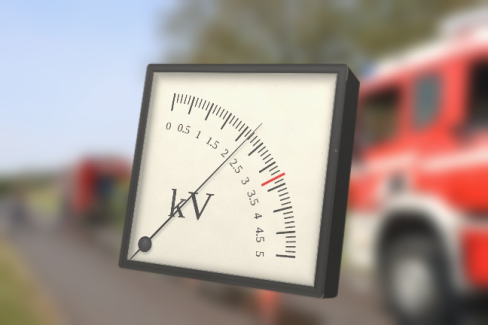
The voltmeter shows 2.2 kV
